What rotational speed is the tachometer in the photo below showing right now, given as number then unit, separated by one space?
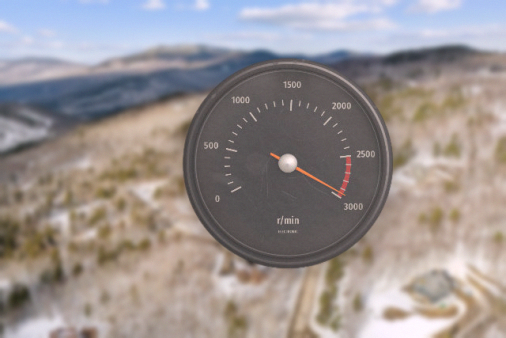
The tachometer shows 2950 rpm
